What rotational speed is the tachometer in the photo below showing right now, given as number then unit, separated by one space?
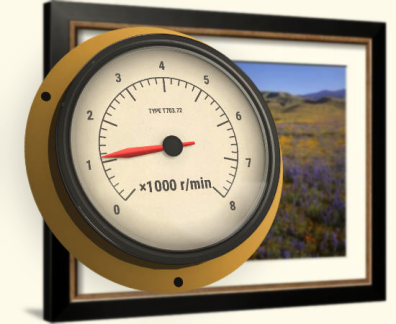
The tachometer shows 1100 rpm
